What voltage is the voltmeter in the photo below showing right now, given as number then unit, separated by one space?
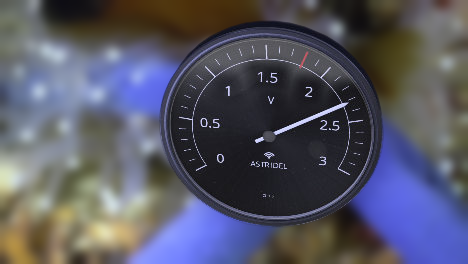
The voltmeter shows 2.3 V
